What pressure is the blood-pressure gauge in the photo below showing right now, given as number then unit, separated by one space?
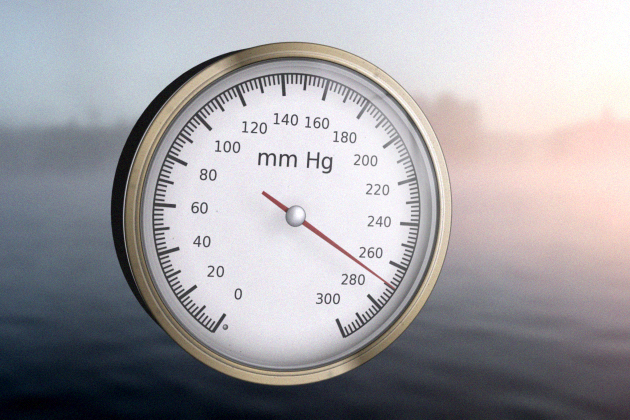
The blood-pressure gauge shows 270 mmHg
